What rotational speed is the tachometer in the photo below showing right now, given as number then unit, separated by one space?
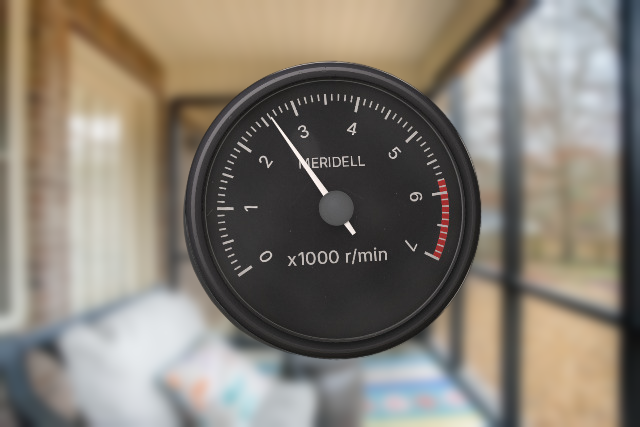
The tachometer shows 2600 rpm
